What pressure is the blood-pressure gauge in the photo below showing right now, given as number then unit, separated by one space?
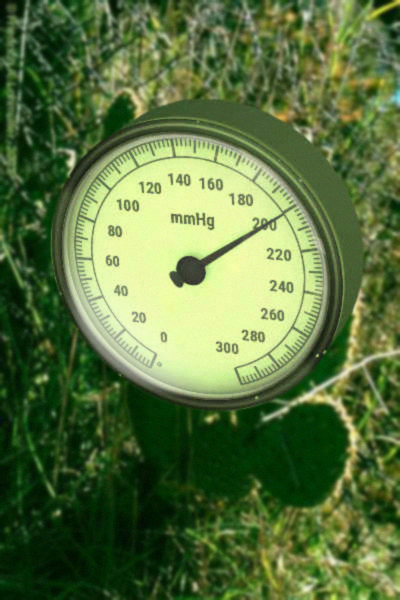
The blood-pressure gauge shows 200 mmHg
